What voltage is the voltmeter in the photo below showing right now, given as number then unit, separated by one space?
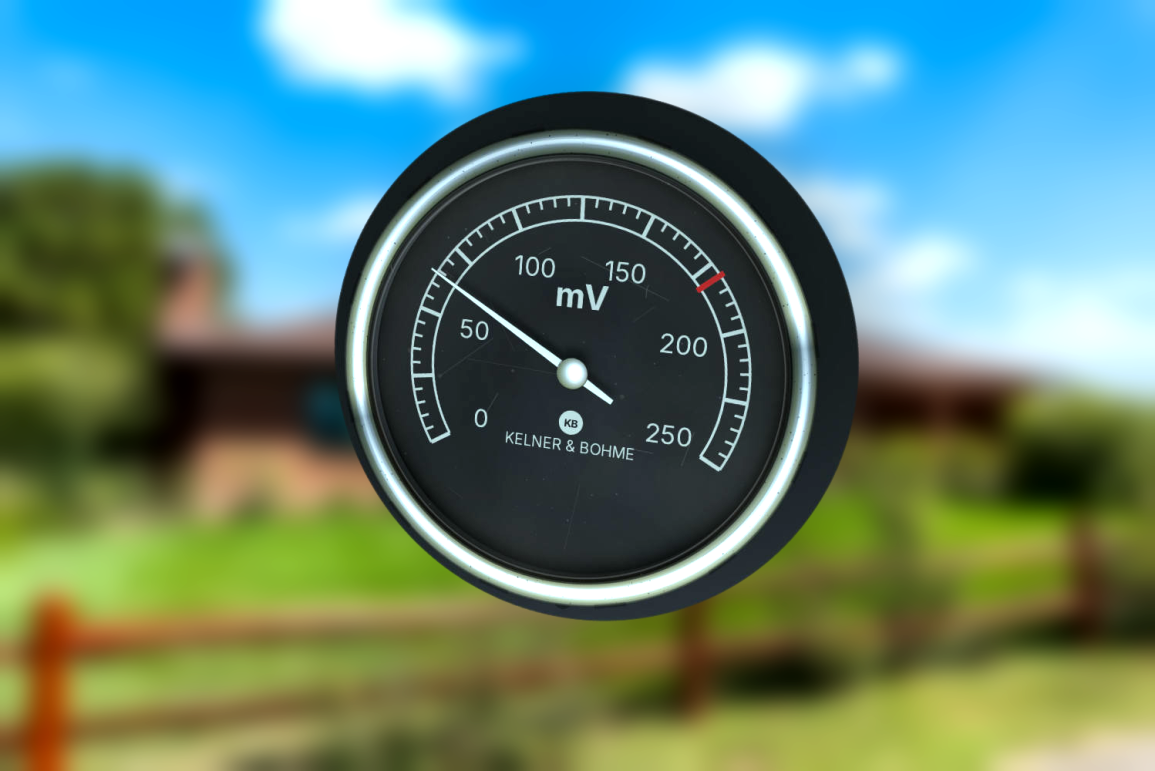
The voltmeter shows 65 mV
